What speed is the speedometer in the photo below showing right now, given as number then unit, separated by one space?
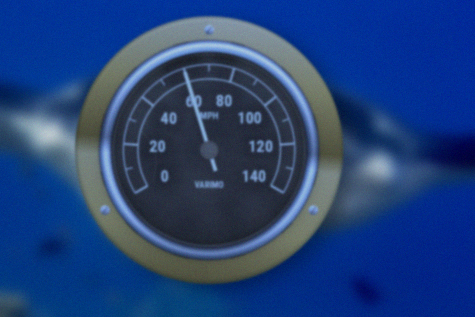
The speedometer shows 60 mph
